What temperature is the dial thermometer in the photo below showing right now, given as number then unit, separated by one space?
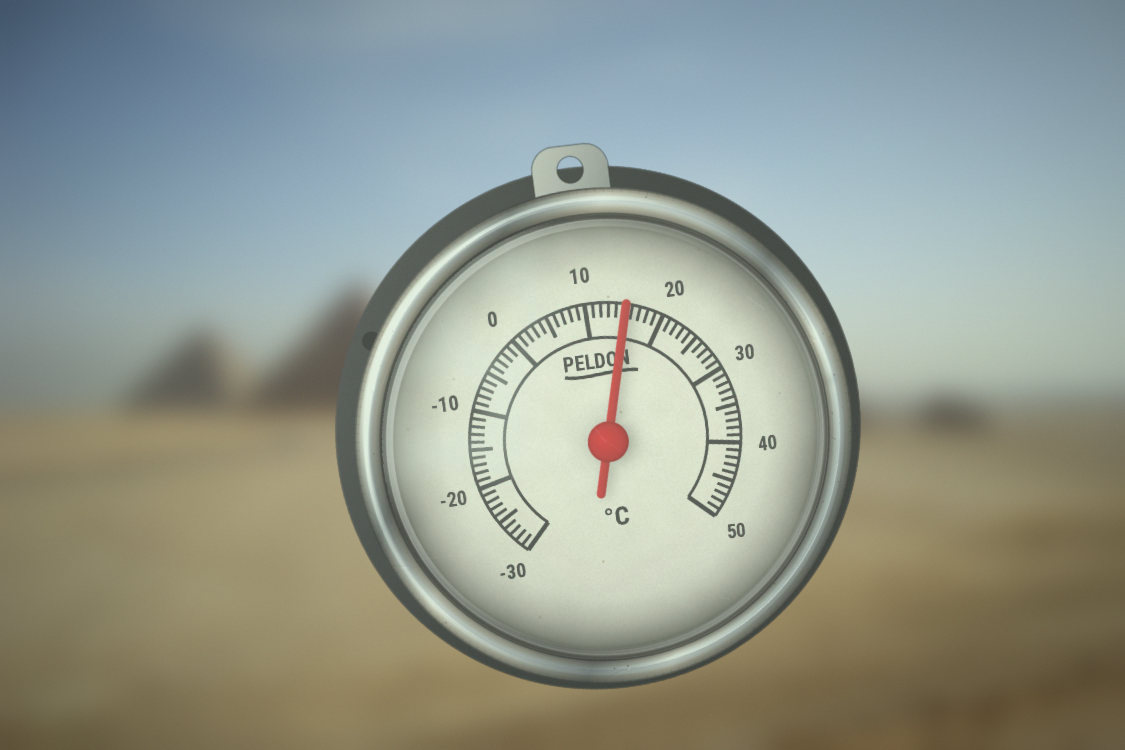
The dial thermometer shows 15 °C
